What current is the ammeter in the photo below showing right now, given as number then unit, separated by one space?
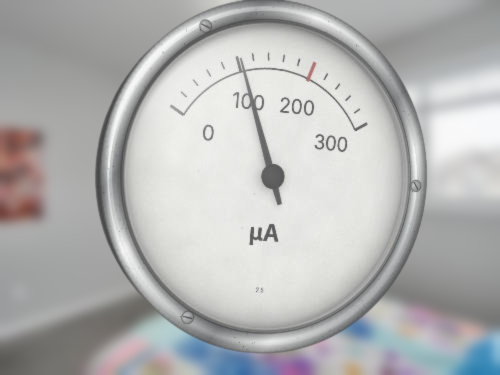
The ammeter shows 100 µA
